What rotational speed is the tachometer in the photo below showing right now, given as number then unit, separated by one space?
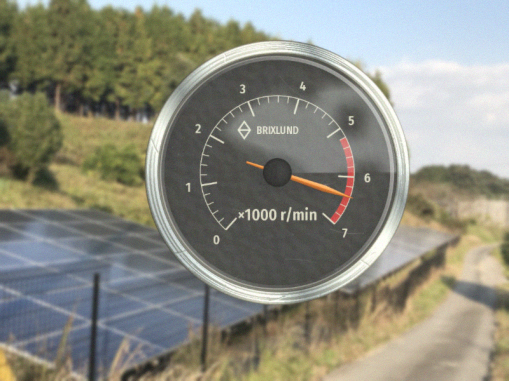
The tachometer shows 6400 rpm
